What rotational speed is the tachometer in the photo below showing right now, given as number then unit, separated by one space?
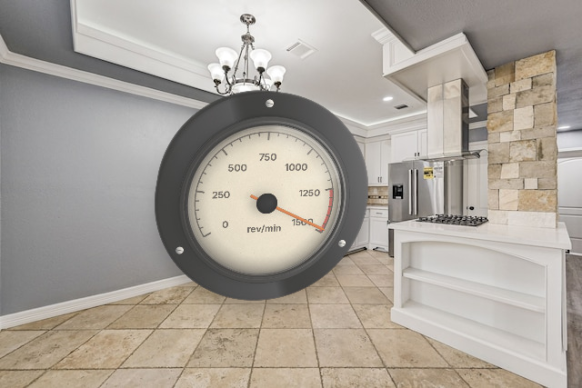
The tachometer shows 1475 rpm
